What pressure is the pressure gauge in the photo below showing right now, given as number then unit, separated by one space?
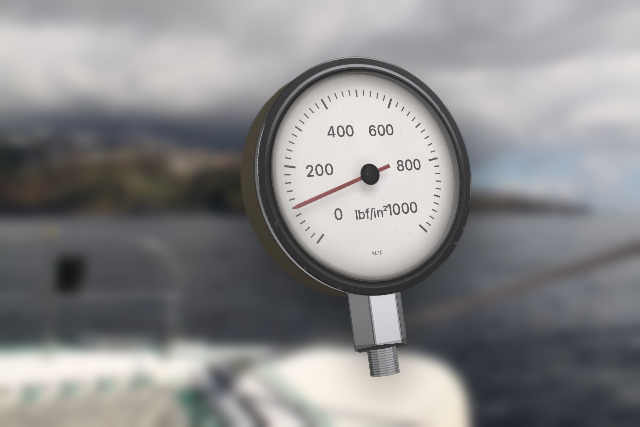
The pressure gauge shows 100 psi
